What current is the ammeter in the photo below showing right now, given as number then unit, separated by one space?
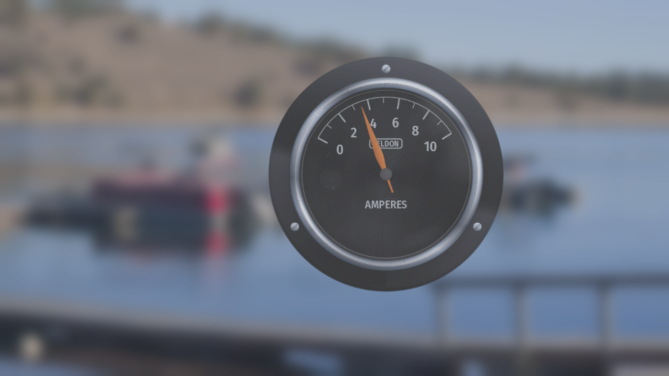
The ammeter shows 3.5 A
